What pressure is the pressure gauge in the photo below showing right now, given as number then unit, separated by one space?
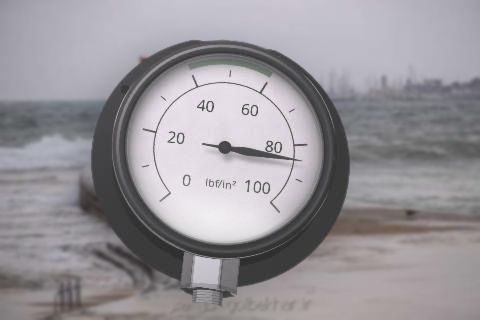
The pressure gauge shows 85 psi
